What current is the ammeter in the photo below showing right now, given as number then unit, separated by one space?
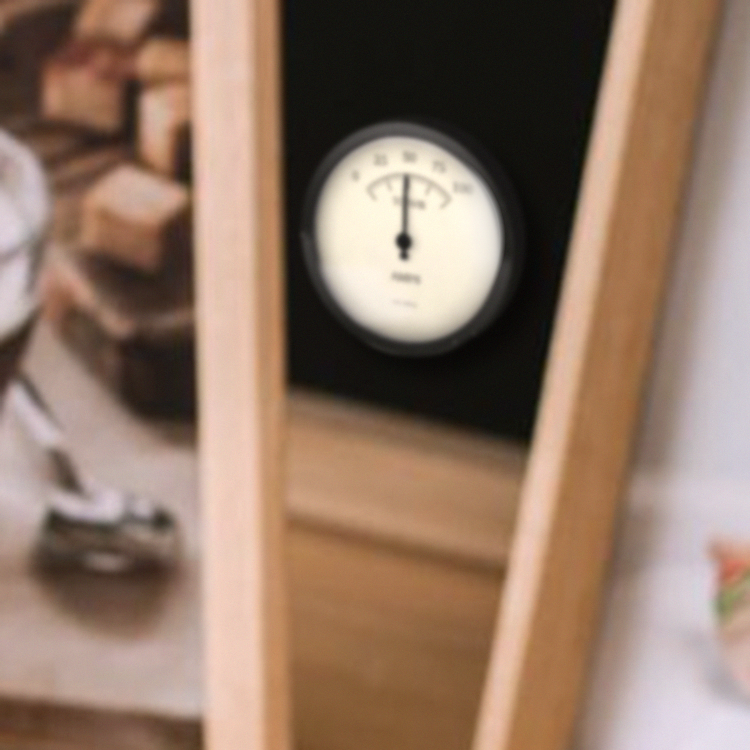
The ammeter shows 50 A
